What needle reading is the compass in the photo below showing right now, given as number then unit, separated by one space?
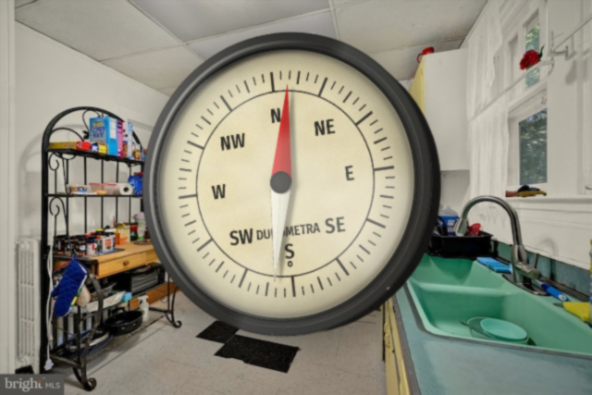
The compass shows 10 °
